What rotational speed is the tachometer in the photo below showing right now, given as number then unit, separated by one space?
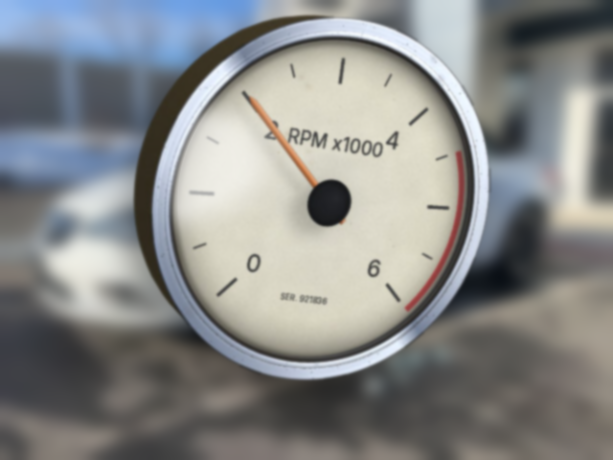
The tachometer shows 2000 rpm
